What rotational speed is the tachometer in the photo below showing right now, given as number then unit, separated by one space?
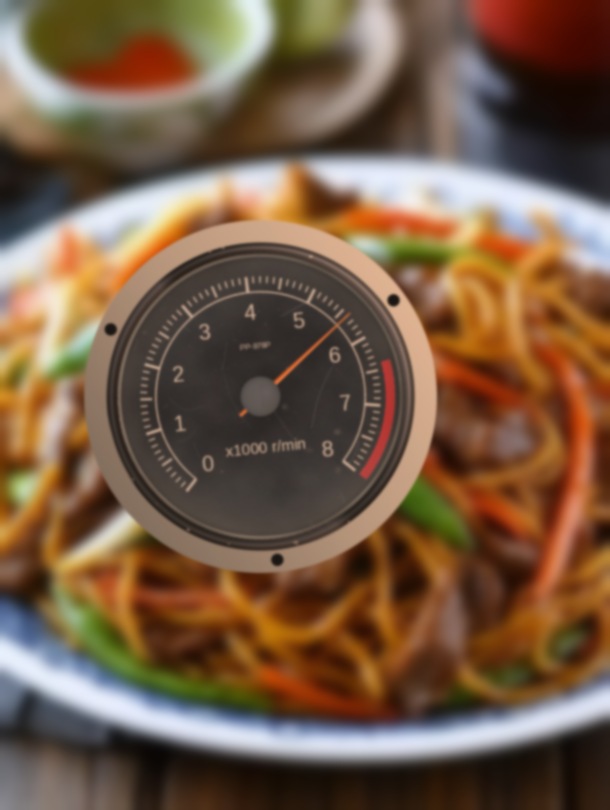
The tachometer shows 5600 rpm
